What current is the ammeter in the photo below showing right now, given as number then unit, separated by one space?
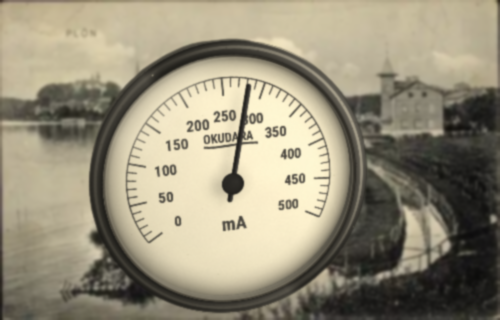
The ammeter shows 280 mA
